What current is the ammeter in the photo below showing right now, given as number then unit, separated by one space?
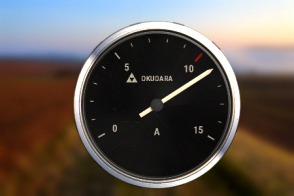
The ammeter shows 11 A
